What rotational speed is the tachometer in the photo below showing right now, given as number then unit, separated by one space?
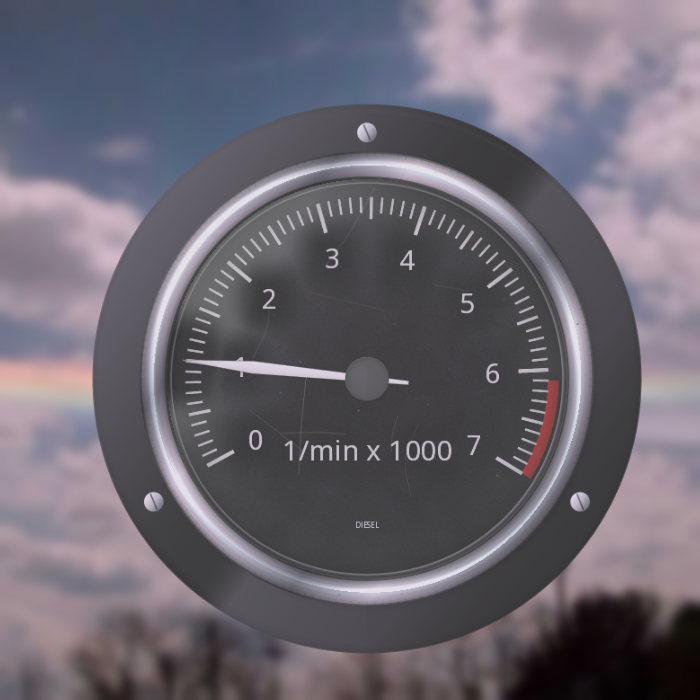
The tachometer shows 1000 rpm
